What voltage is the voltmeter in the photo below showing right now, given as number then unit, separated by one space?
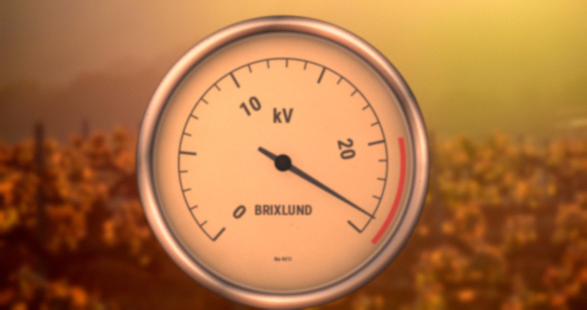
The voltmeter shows 24 kV
